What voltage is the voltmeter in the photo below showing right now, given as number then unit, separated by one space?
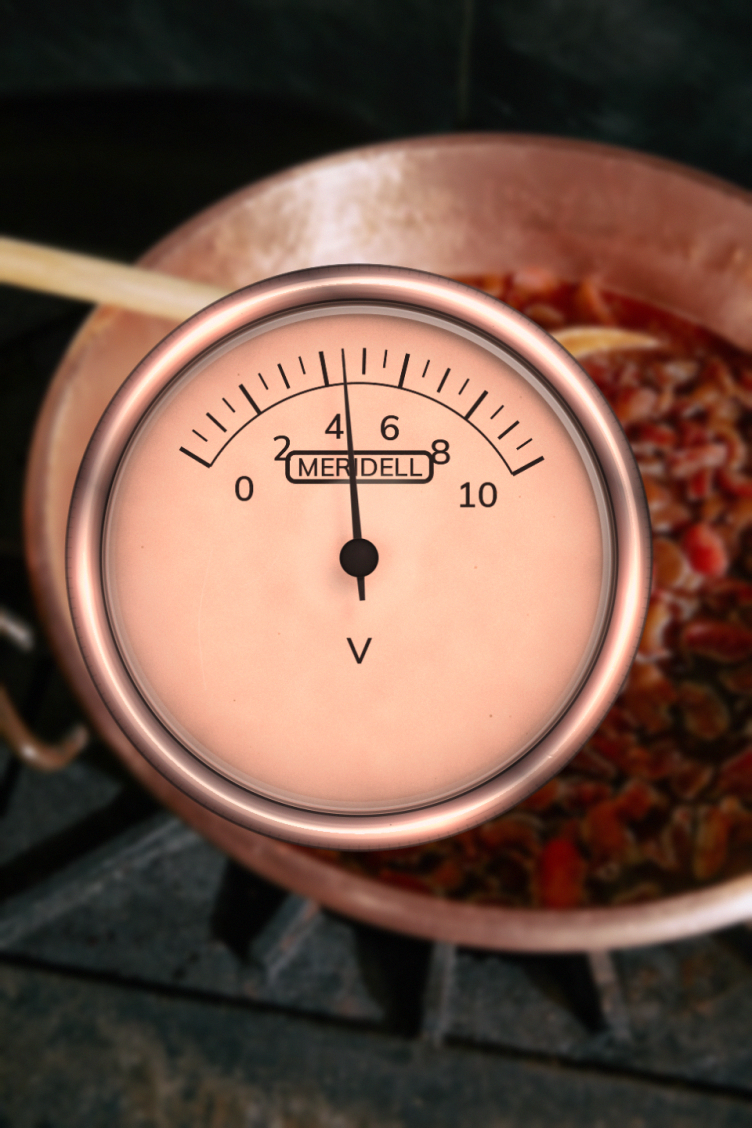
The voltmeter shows 4.5 V
